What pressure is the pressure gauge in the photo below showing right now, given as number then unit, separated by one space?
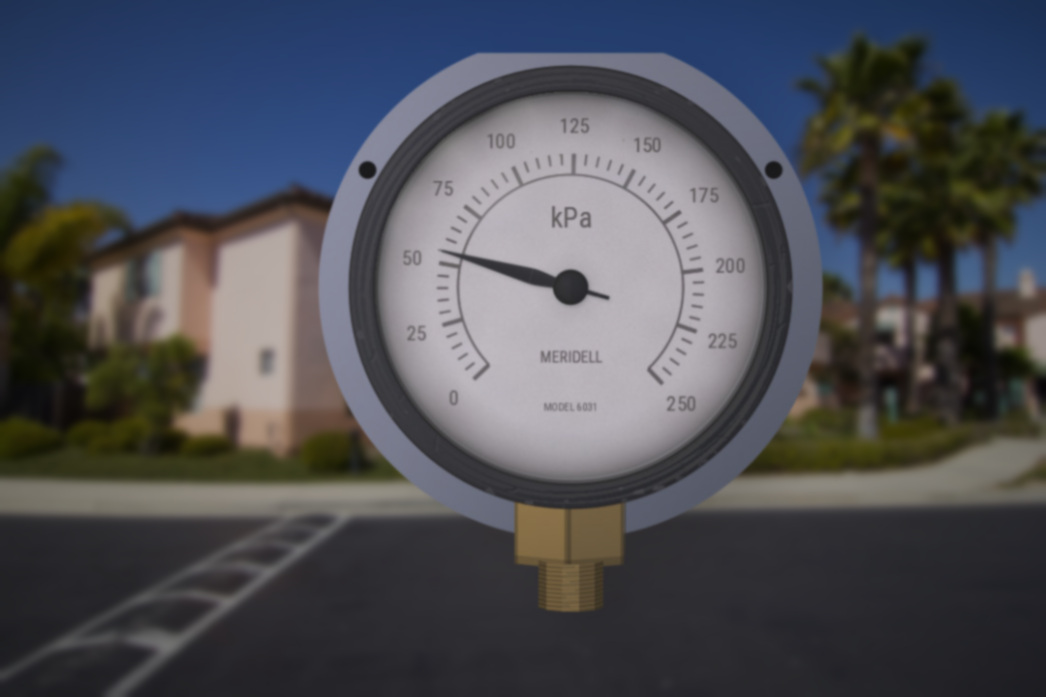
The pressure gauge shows 55 kPa
